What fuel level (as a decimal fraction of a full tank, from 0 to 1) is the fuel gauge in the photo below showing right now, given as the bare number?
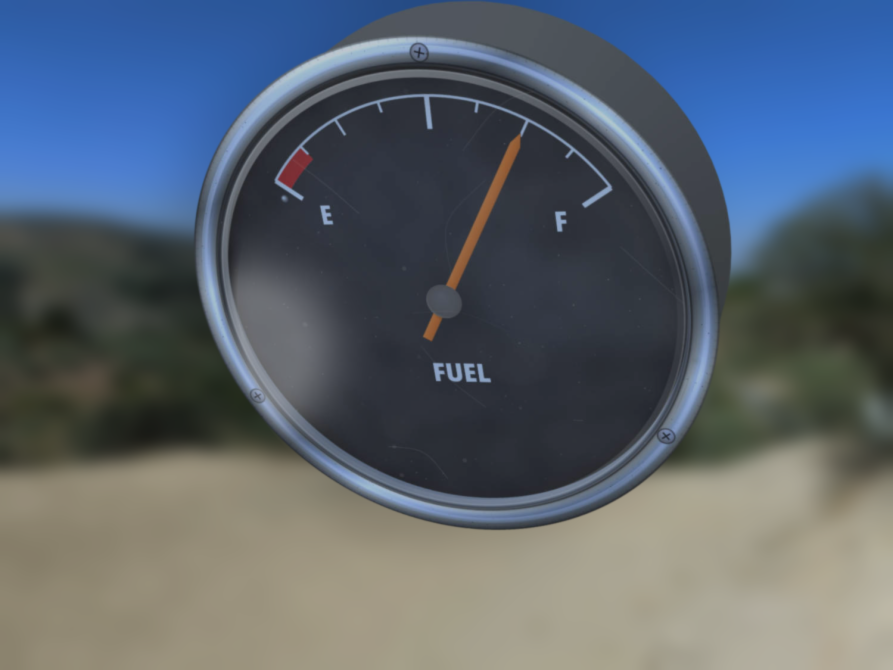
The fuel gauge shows 0.75
